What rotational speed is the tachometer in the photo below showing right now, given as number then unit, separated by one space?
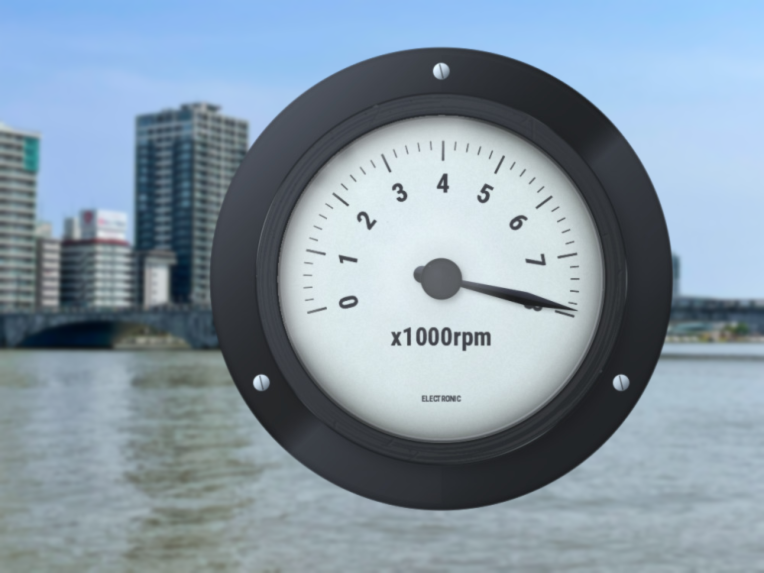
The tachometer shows 7900 rpm
